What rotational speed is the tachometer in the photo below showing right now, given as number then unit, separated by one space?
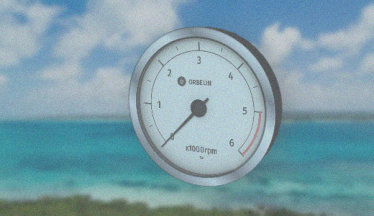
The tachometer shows 0 rpm
